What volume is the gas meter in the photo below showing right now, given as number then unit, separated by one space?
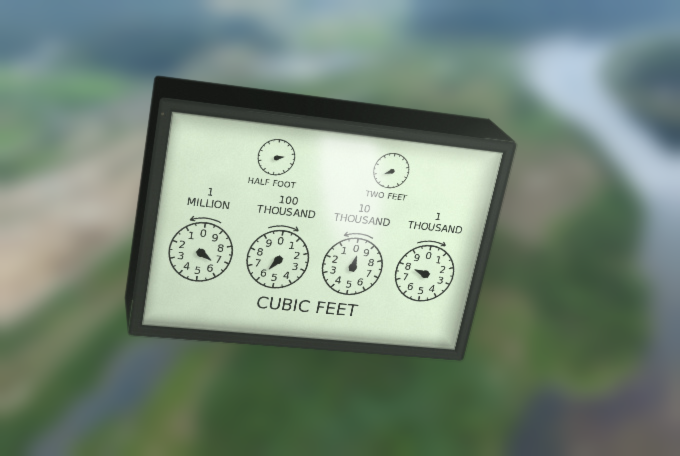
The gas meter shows 659800 ft³
